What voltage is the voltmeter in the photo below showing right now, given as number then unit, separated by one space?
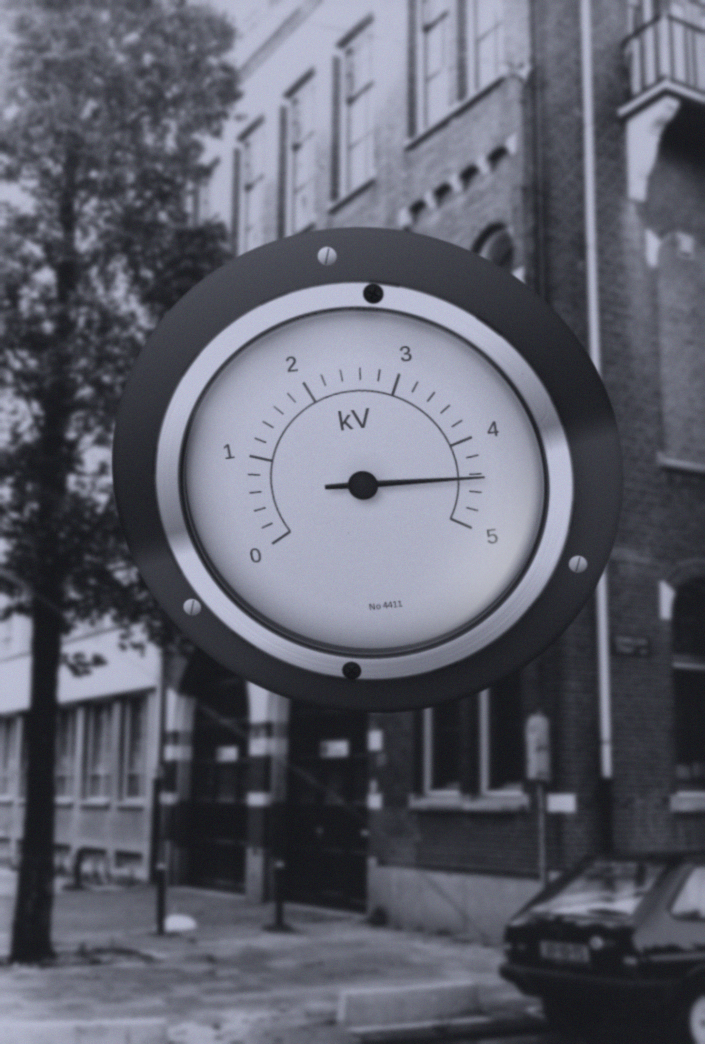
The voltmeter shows 4.4 kV
